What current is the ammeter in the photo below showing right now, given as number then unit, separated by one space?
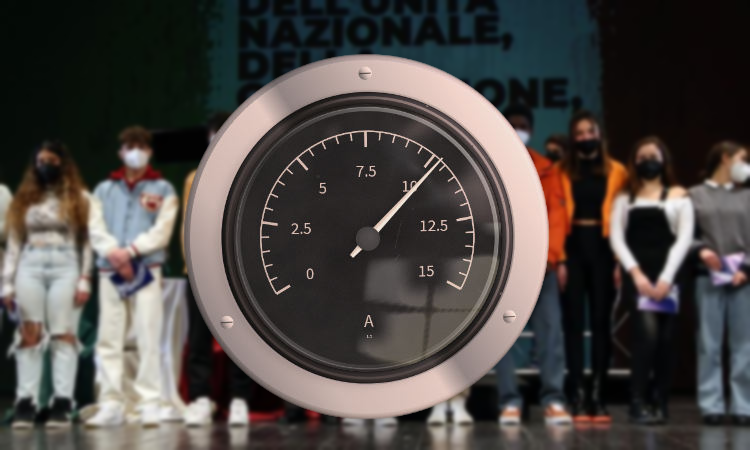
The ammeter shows 10.25 A
